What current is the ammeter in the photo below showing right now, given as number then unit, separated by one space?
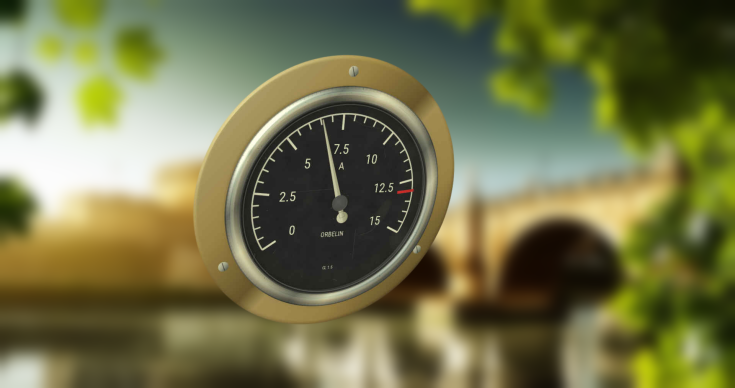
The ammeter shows 6.5 A
